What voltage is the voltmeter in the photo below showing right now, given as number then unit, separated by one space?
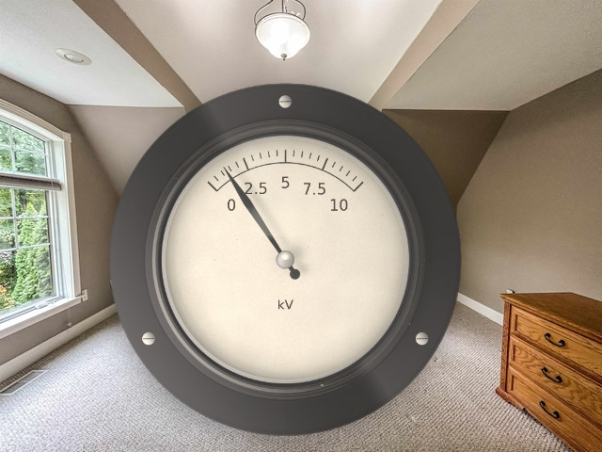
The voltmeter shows 1.25 kV
